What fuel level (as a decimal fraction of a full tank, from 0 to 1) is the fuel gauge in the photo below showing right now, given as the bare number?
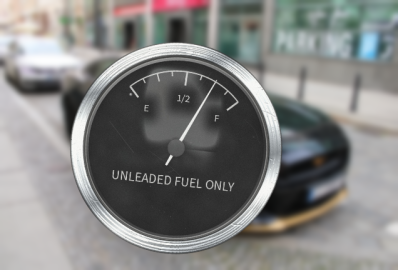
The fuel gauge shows 0.75
